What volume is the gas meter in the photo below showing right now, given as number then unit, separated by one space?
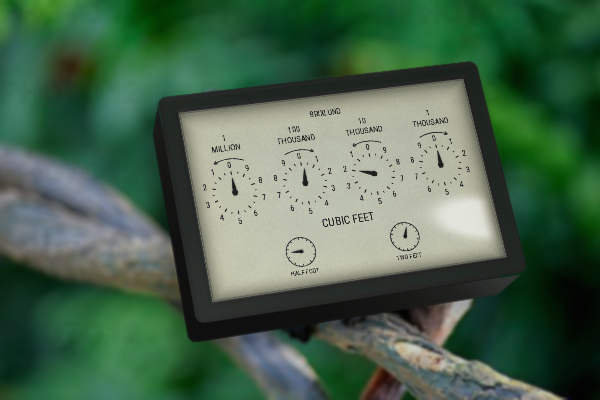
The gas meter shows 2000 ft³
